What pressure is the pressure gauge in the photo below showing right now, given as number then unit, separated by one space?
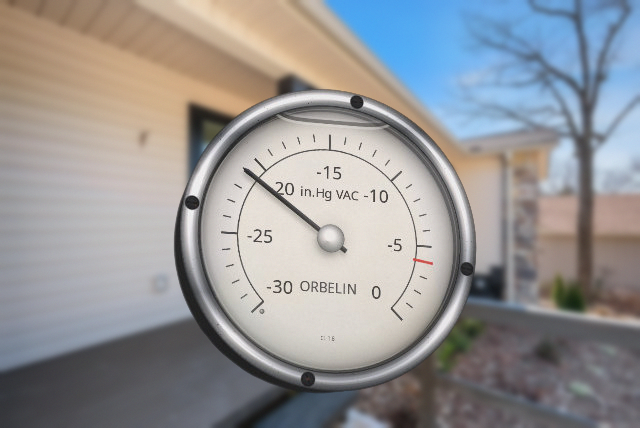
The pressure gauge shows -21 inHg
